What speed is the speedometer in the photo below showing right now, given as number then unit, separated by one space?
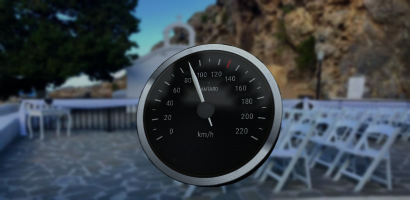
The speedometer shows 90 km/h
